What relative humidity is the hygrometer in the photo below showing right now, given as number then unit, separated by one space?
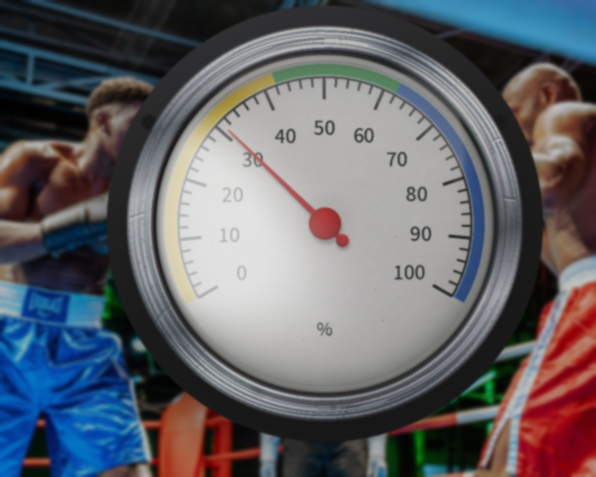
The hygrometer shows 31 %
